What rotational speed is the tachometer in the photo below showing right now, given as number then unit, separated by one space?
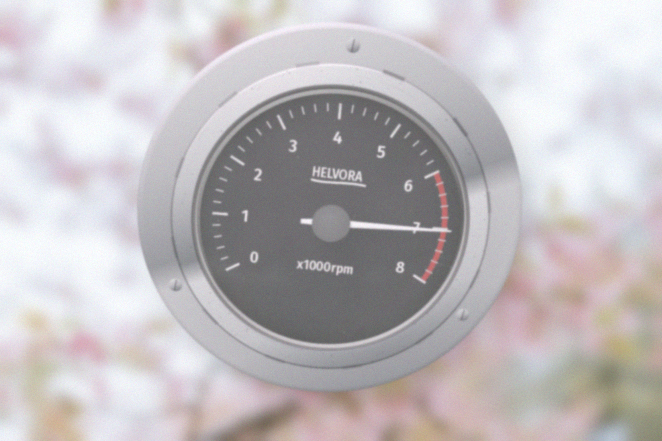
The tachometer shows 7000 rpm
